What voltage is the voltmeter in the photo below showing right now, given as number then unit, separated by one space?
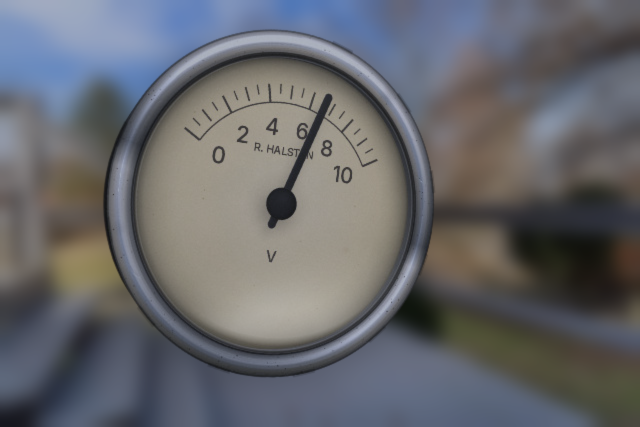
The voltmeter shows 6.5 V
